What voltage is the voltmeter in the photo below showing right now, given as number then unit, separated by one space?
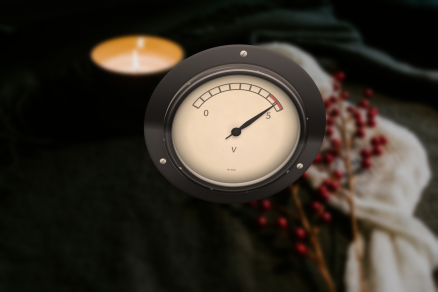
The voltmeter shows 4.5 V
